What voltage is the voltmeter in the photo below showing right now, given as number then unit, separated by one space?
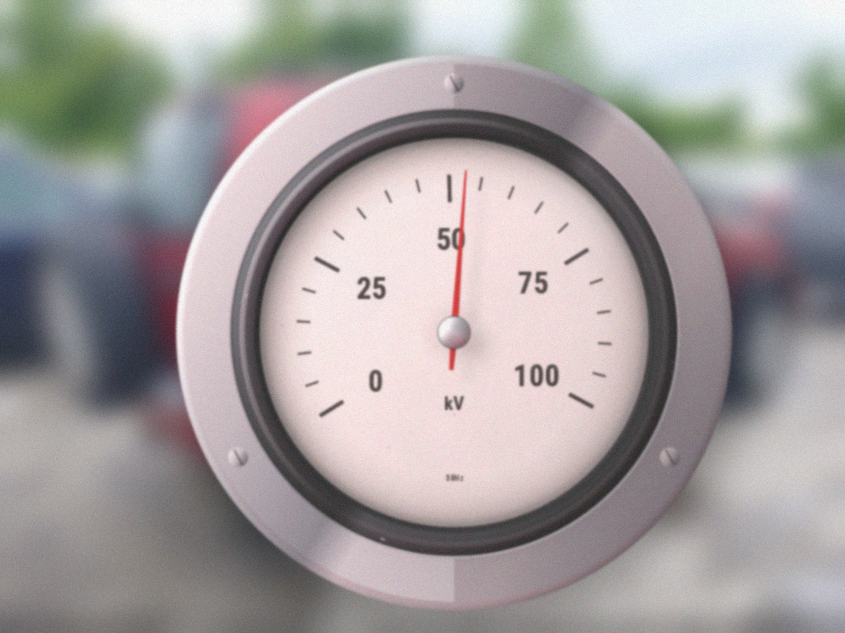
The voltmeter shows 52.5 kV
